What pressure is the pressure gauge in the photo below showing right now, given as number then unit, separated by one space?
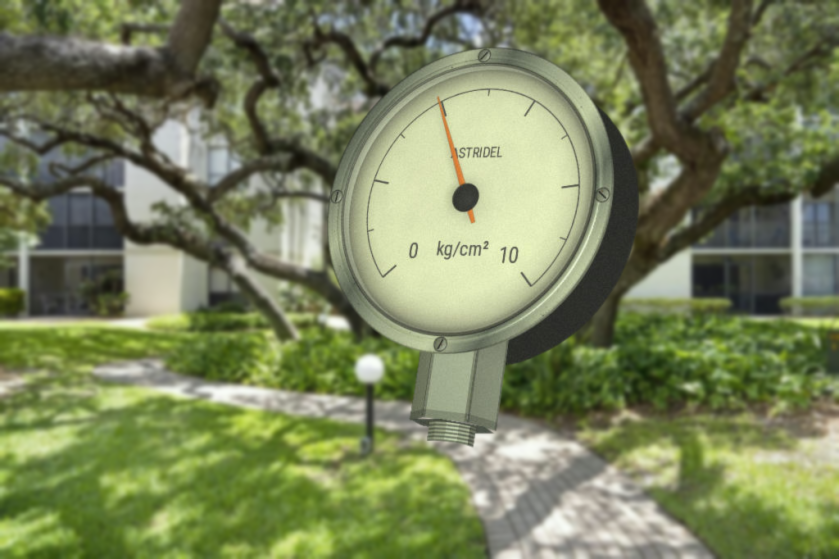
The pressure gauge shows 4 kg/cm²
